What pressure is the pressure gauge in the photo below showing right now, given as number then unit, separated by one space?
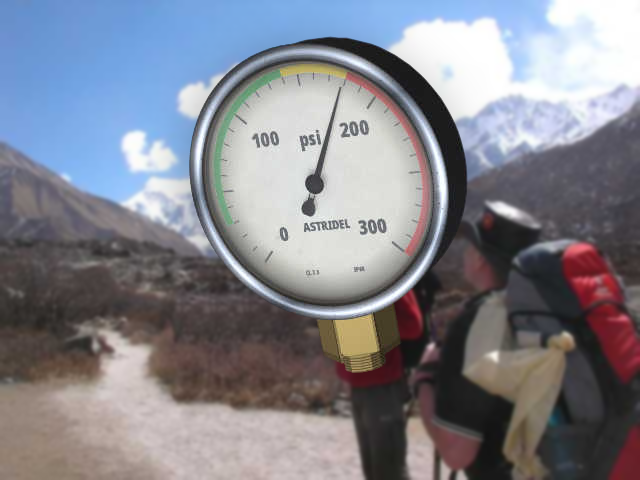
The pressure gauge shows 180 psi
